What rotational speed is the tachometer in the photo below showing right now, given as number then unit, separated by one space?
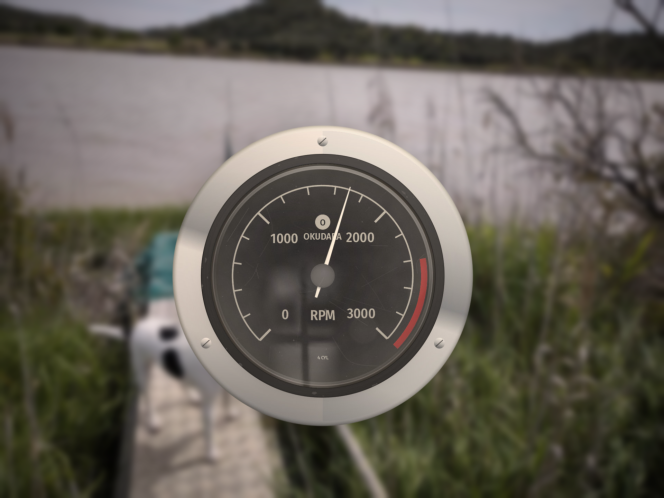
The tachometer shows 1700 rpm
